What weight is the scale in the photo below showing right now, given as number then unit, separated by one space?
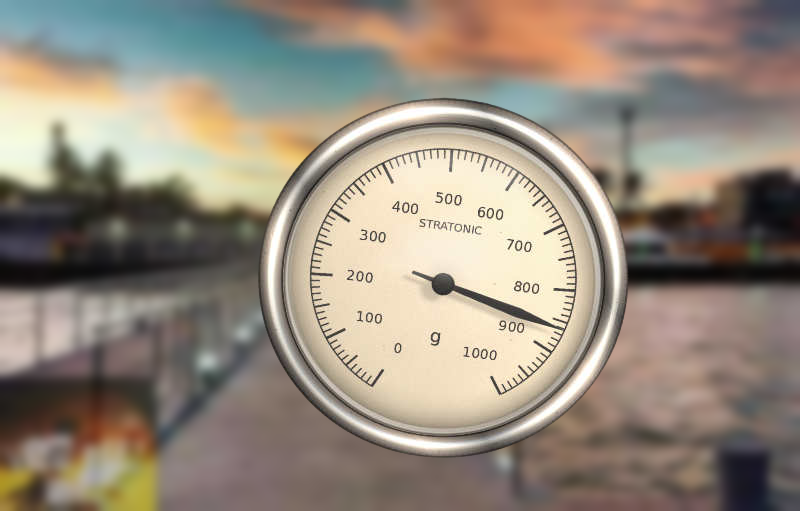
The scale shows 860 g
